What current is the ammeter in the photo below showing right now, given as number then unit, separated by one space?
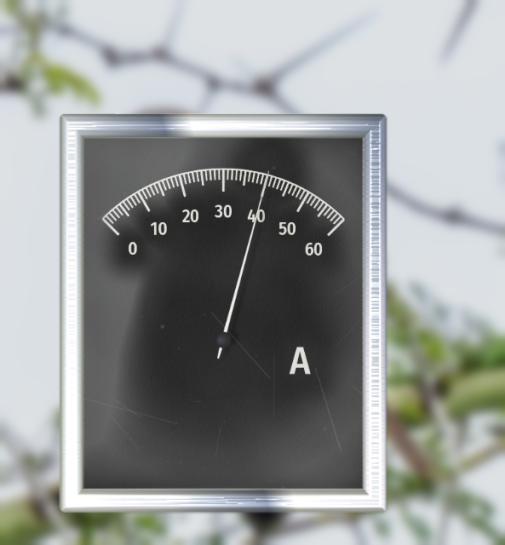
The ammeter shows 40 A
